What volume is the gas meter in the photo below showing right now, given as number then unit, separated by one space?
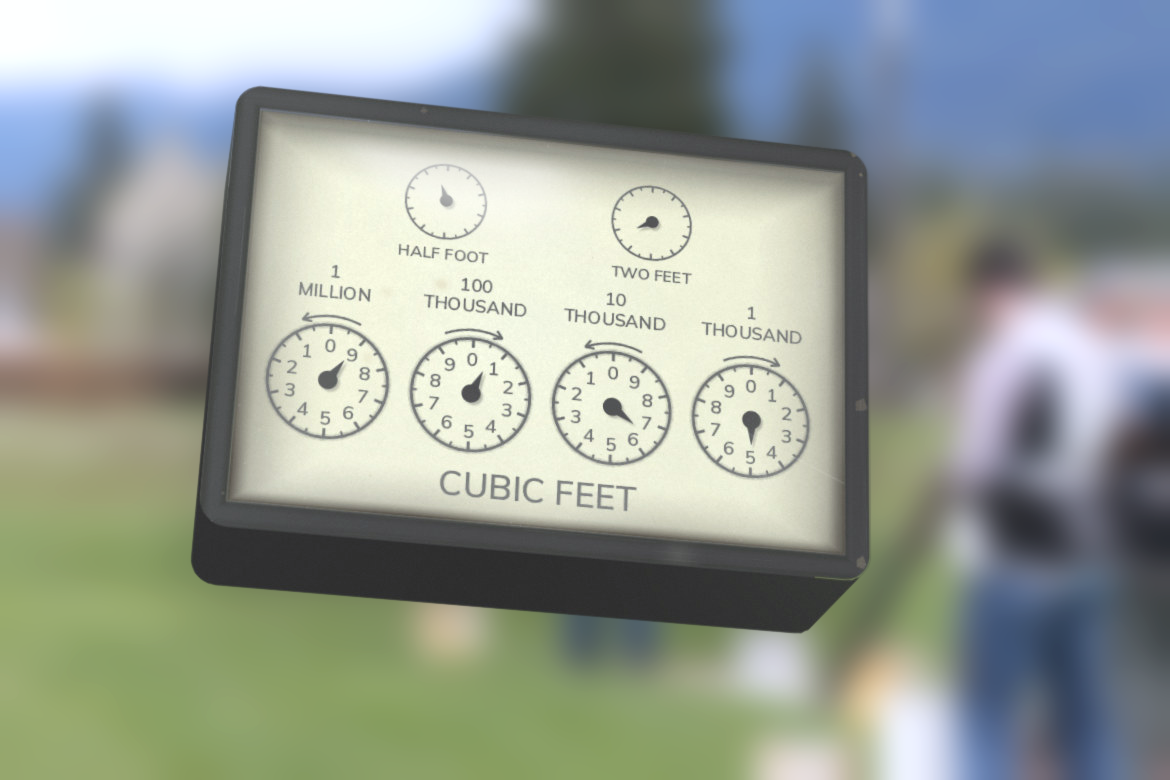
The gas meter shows 906500 ft³
